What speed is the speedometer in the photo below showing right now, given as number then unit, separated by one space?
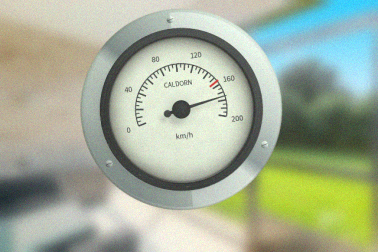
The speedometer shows 175 km/h
